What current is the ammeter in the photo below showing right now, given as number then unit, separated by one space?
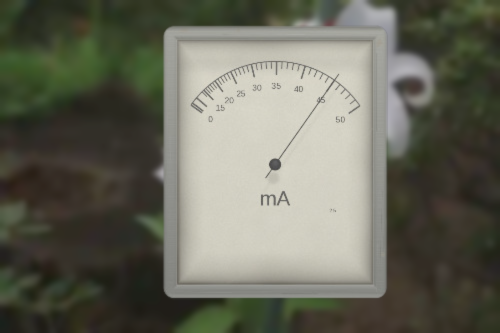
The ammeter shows 45 mA
